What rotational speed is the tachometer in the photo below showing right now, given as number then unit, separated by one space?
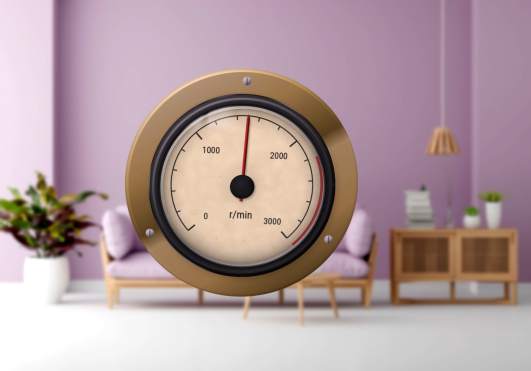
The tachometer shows 1500 rpm
